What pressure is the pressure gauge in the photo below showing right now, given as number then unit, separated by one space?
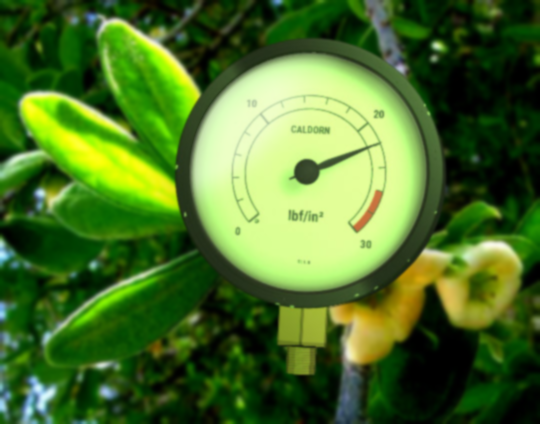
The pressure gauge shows 22 psi
